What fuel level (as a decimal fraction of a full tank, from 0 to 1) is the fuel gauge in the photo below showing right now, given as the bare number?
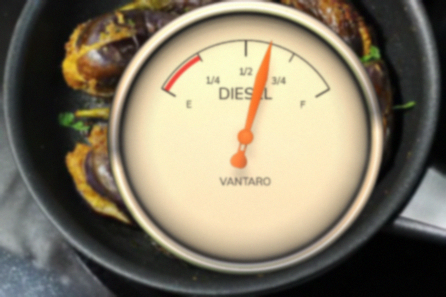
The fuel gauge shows 0.625
